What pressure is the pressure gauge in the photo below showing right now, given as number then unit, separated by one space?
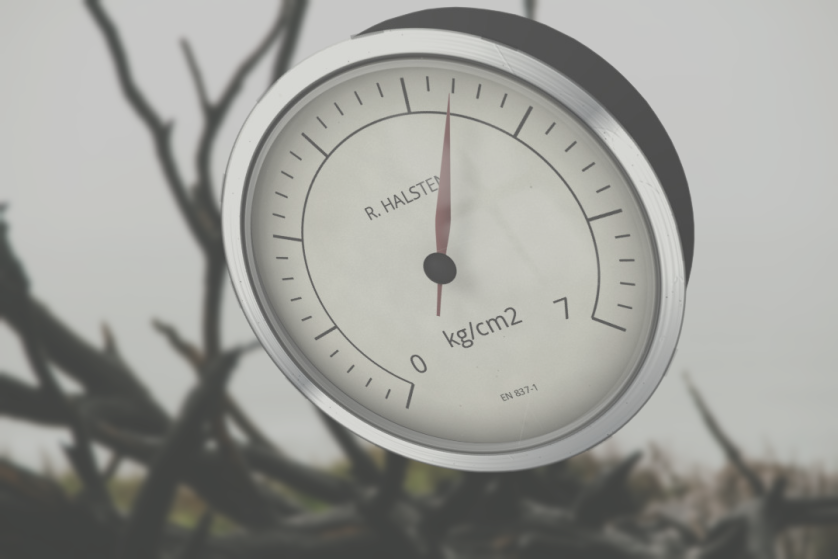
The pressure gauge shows 4.4 kg/cm²
